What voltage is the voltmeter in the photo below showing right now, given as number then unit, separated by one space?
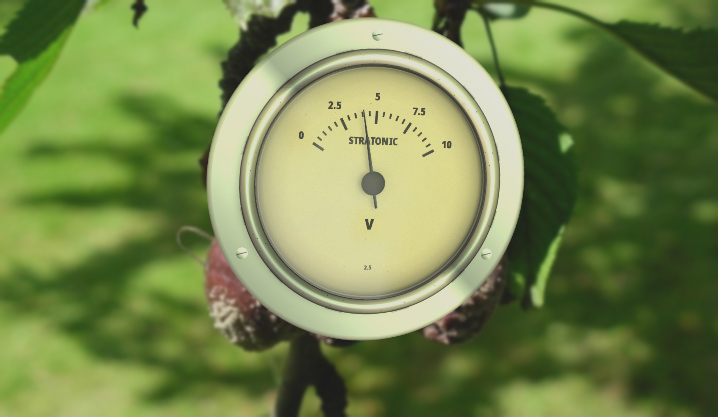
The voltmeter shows 4 V
